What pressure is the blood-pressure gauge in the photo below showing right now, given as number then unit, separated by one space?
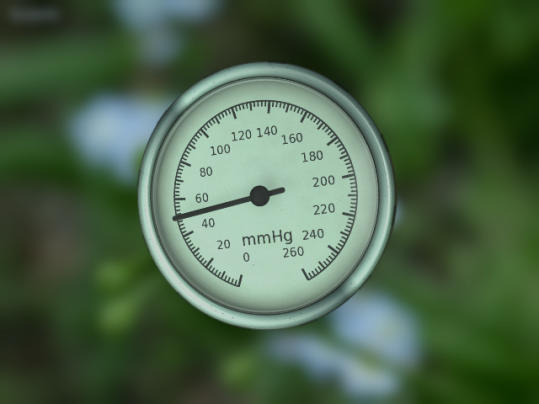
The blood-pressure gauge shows 50 mmHg
